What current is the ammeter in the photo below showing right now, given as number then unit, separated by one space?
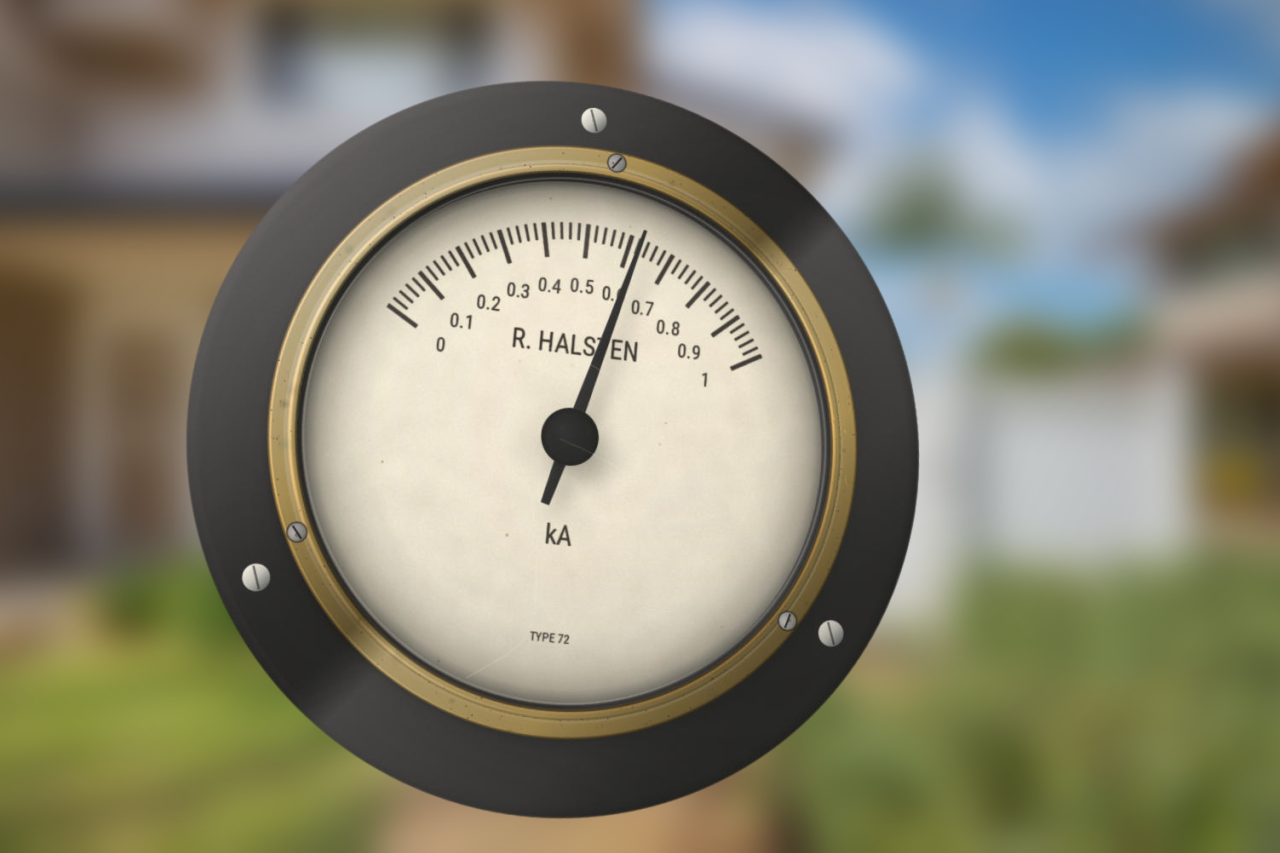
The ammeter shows 0.62 kA
